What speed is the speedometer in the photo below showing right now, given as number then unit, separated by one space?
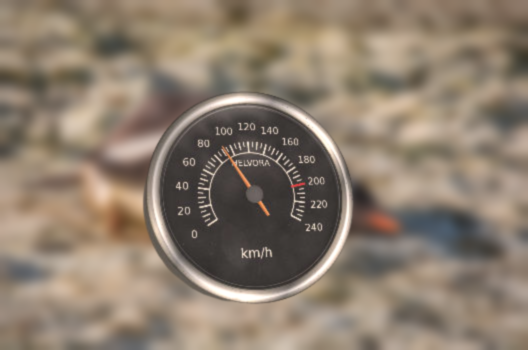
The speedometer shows 90 km/h
